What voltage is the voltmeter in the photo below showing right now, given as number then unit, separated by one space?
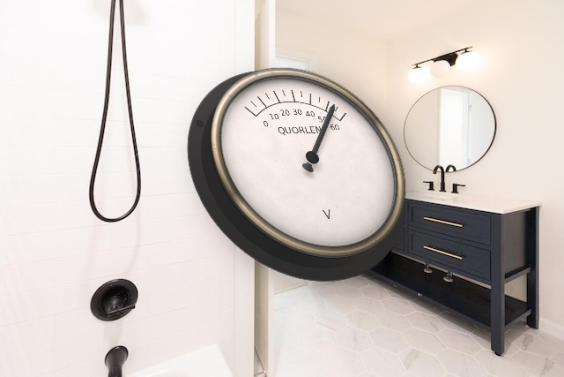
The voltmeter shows 52.5 V
